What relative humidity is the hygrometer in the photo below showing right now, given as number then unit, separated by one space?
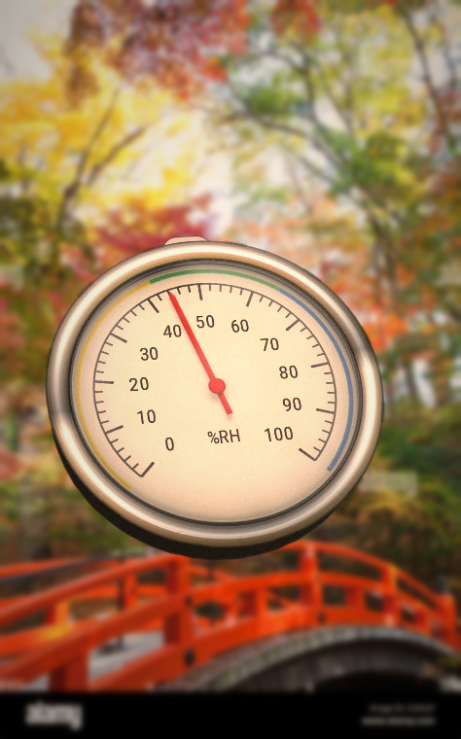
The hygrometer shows 44 %
